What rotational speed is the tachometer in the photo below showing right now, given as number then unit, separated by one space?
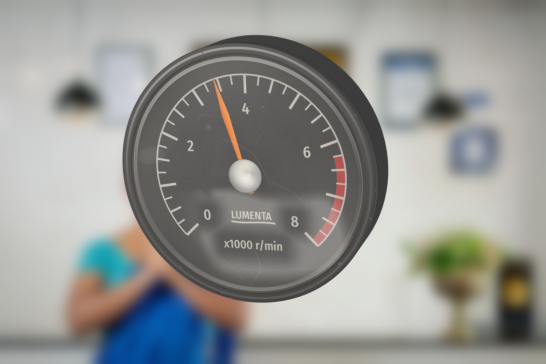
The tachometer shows 3500 rpm
